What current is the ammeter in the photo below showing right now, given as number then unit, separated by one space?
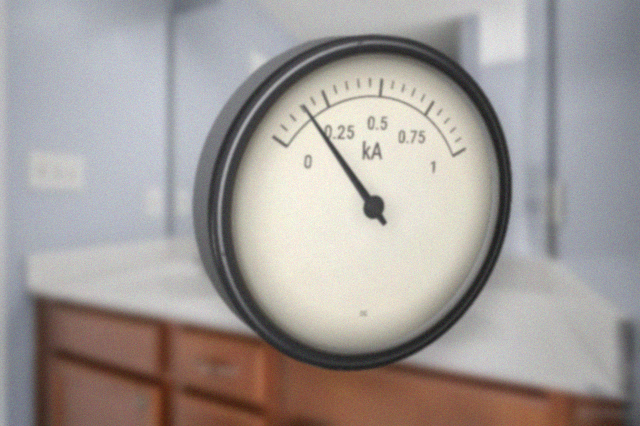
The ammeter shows 0.15 kA
